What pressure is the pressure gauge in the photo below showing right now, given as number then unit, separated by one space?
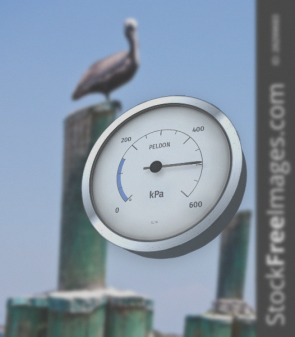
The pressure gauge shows 500 kPa
